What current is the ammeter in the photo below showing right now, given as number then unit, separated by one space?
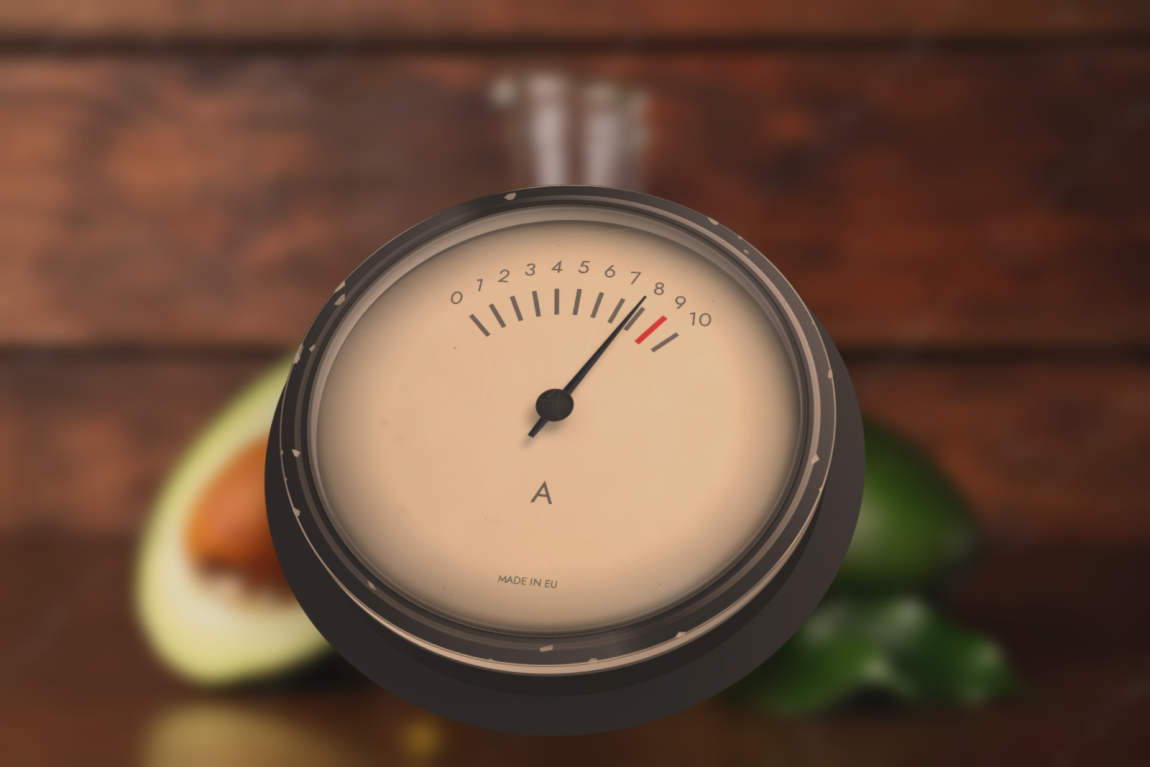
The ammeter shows 8 A
